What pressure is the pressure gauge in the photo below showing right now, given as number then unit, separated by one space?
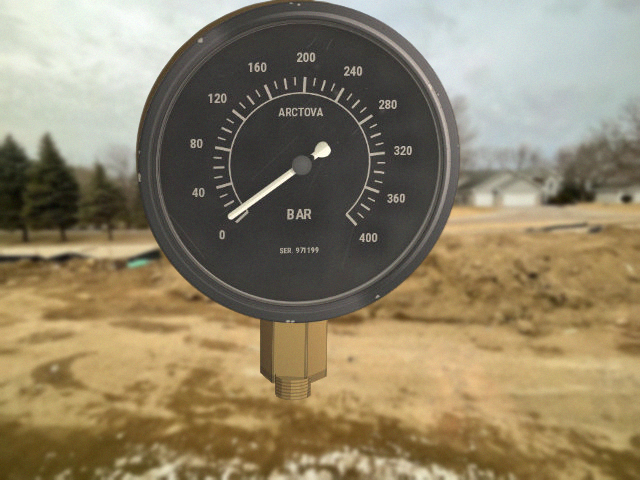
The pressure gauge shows 10 bar
